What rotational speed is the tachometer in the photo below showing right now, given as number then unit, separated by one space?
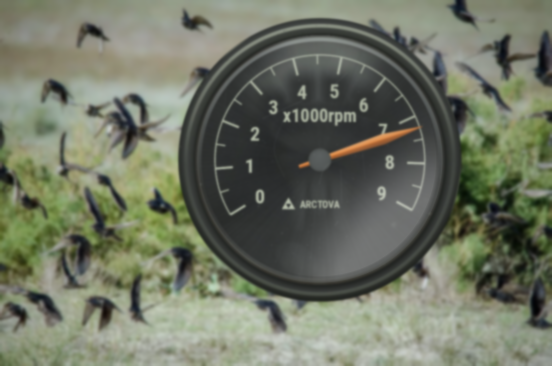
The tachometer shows 7250 rpm
